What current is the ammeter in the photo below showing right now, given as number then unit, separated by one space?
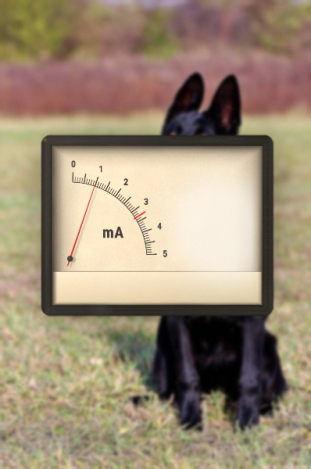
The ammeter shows 1 mA
